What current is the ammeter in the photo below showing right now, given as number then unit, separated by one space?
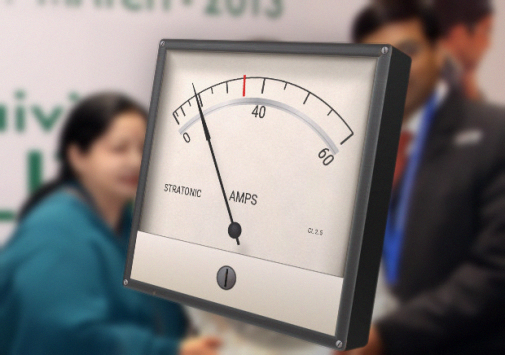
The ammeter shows 20 A
